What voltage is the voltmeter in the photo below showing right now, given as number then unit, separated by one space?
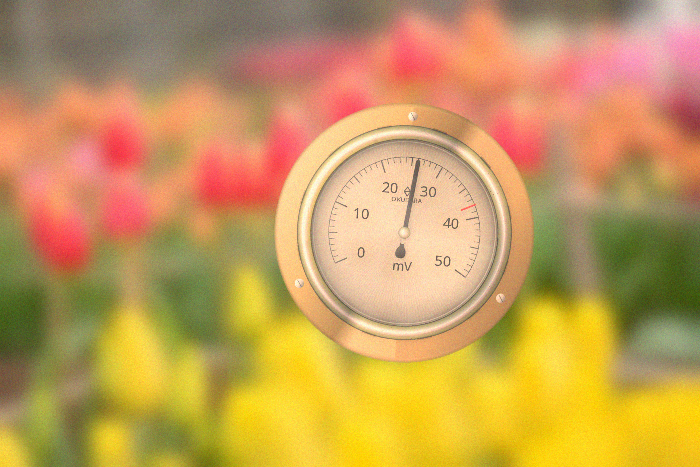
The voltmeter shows 26 mV
